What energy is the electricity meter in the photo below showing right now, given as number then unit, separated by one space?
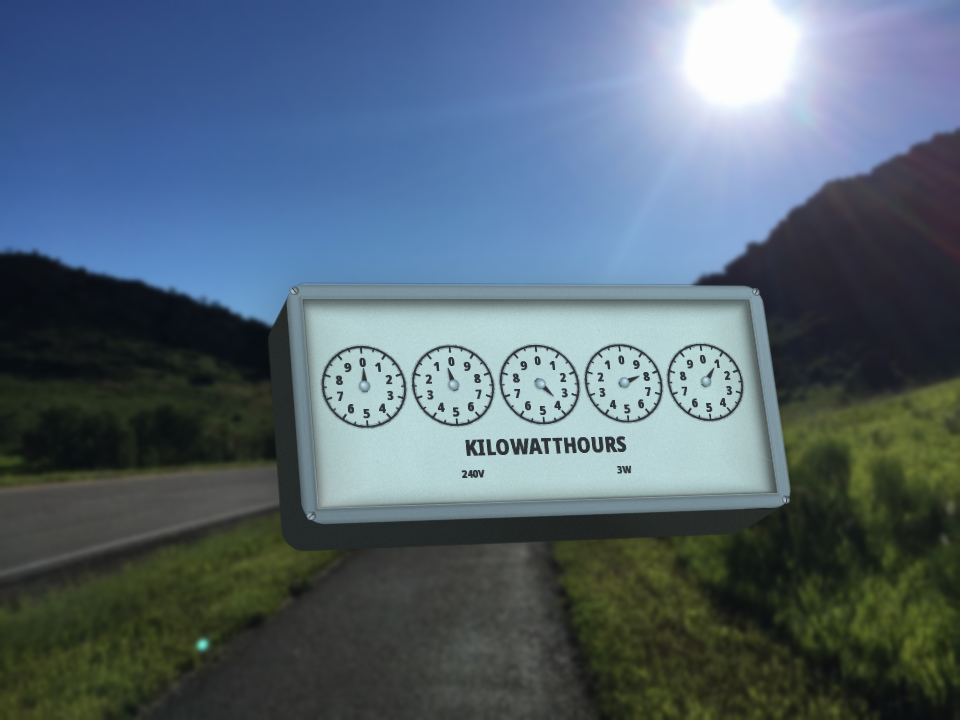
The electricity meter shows 381 kWh
